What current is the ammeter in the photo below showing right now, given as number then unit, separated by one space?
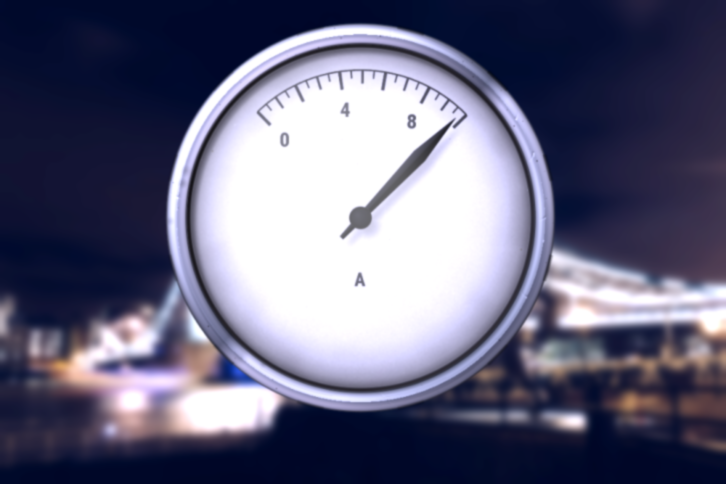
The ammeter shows 9.75 A
